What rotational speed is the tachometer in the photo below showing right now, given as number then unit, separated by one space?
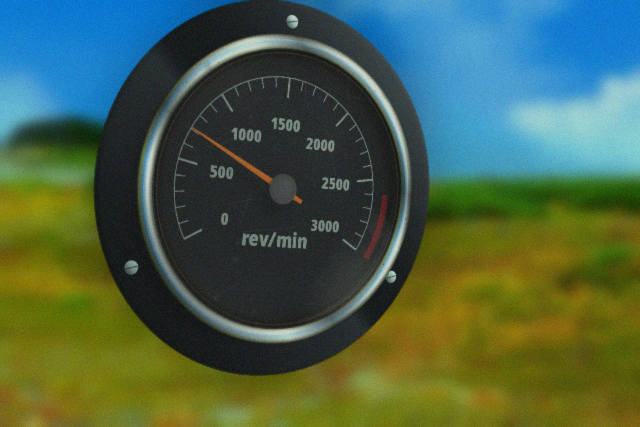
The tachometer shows 700 rpm
